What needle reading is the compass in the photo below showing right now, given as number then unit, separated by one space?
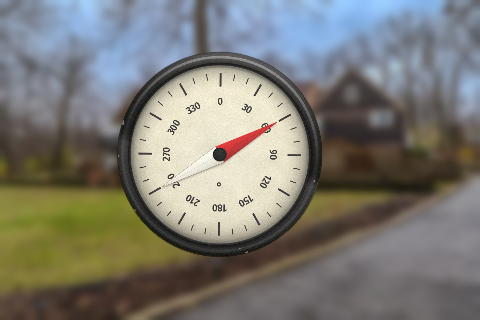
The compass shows 60 °
